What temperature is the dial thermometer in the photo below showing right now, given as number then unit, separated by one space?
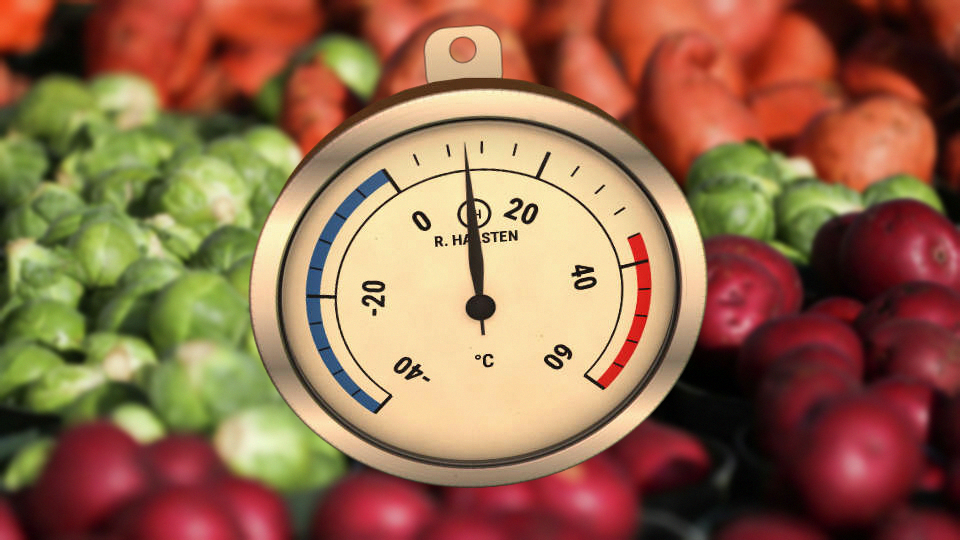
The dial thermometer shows 10 °C
